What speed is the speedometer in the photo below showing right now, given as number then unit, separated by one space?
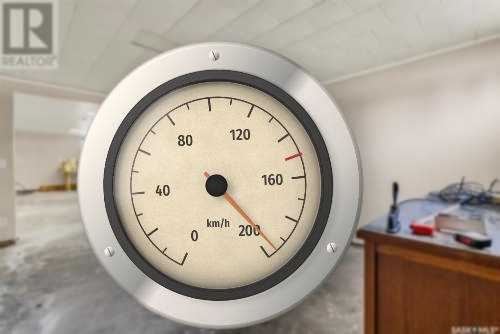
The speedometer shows 195 km/h
